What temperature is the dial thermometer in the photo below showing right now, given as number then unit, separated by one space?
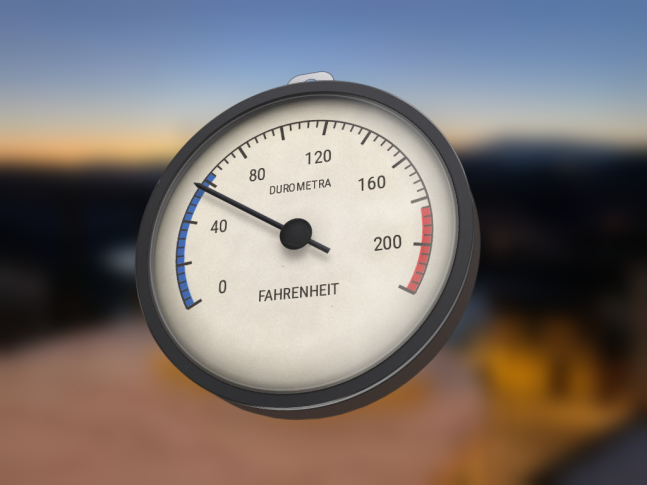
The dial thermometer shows 56 °F
